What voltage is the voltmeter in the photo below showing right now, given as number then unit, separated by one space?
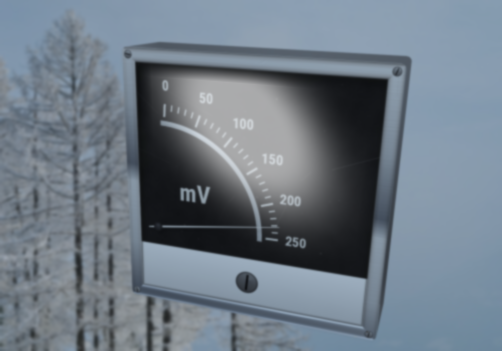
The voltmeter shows 230 mV
